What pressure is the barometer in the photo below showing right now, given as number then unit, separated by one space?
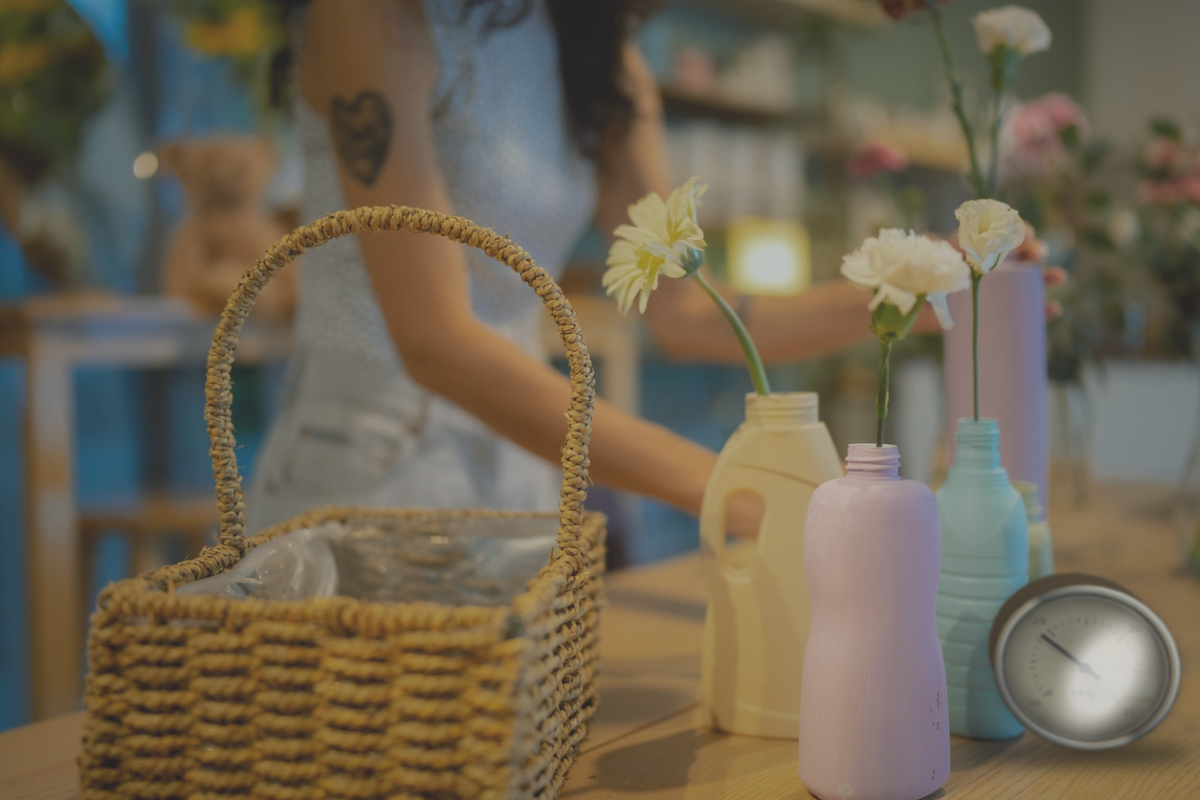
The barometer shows 28.9 inHg
